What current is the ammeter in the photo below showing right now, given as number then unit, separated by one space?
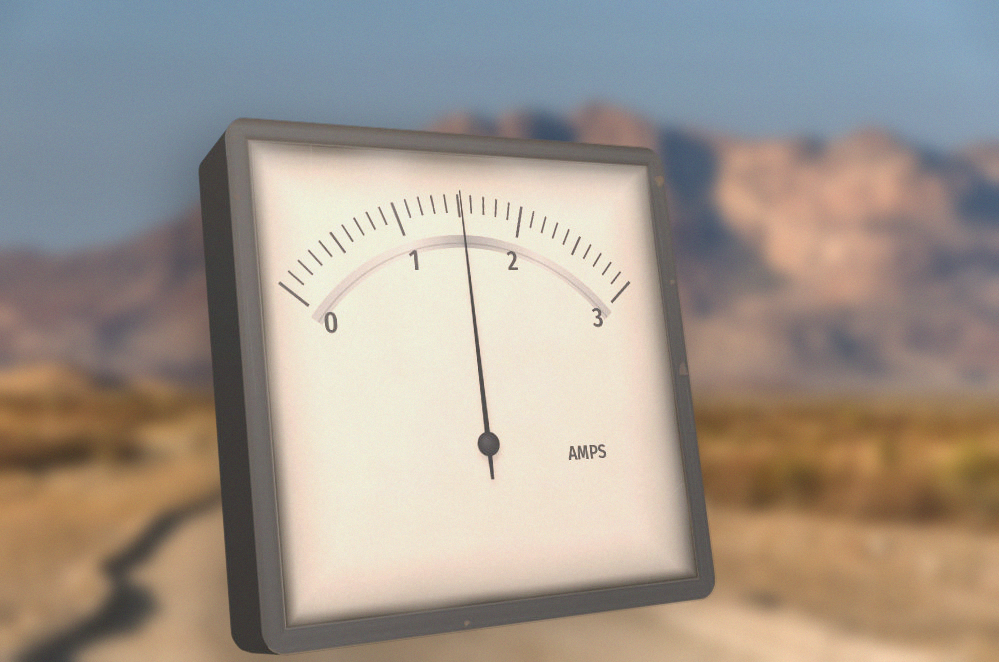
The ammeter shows 1.5 A
